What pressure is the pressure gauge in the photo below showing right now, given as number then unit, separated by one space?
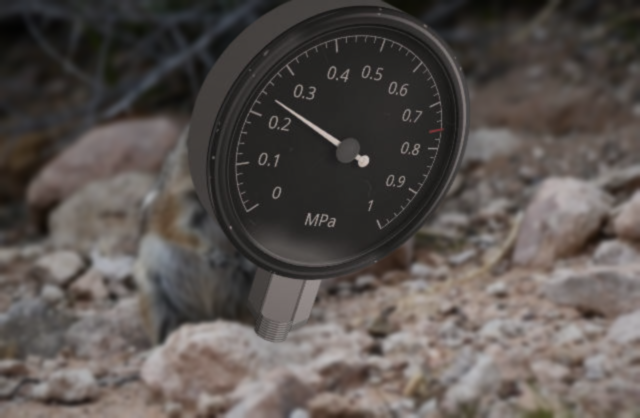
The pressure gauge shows 0.24 MPa
